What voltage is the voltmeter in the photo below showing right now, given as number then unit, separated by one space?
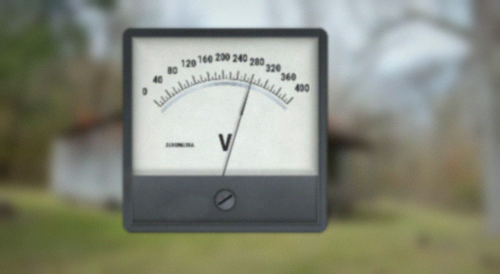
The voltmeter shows 280 V
